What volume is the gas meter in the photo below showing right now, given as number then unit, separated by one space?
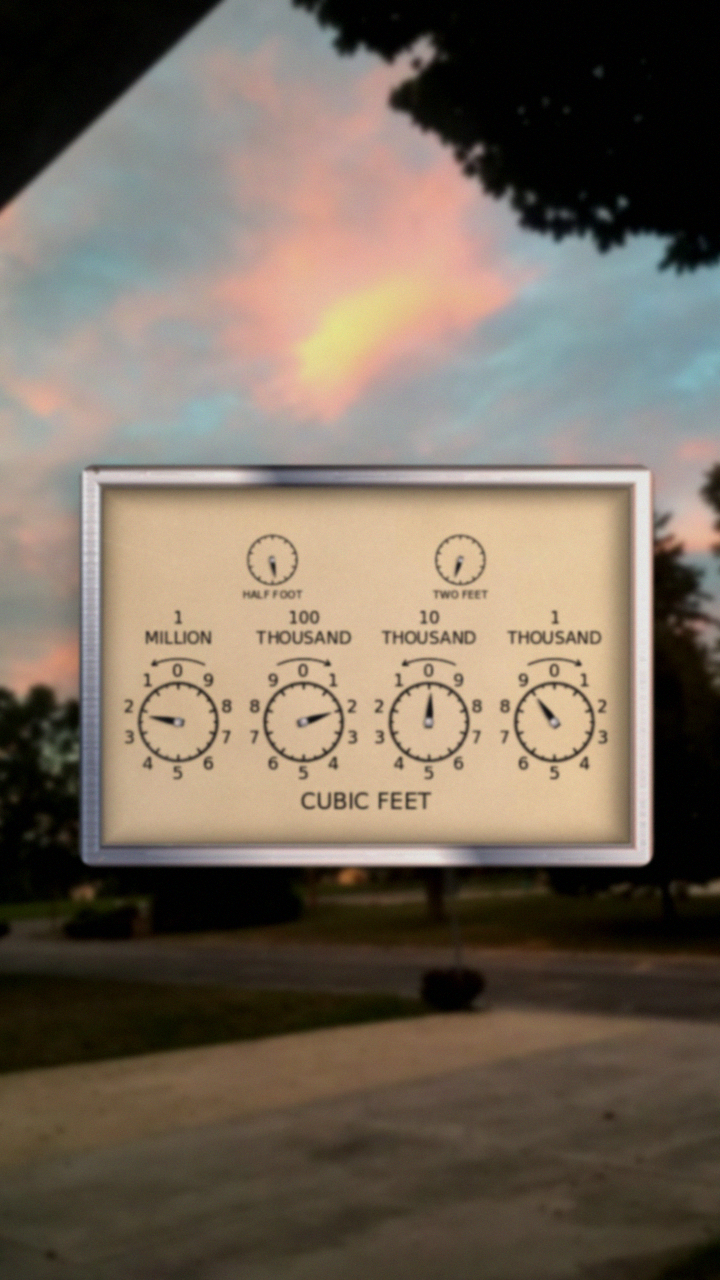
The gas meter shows 219900 ft³
